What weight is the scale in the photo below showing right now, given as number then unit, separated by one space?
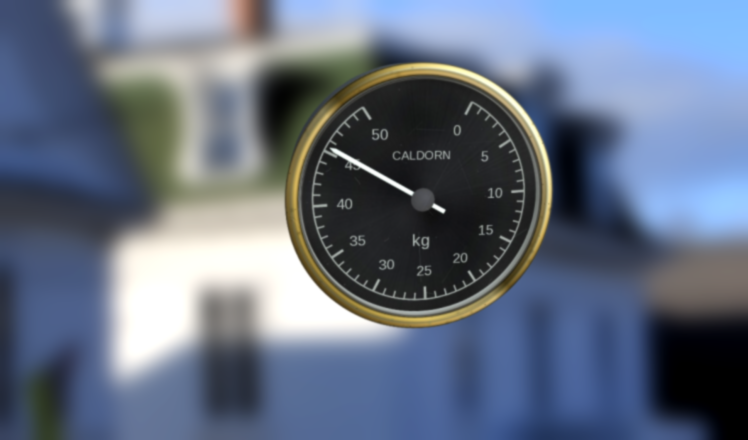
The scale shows 45.5 kg
